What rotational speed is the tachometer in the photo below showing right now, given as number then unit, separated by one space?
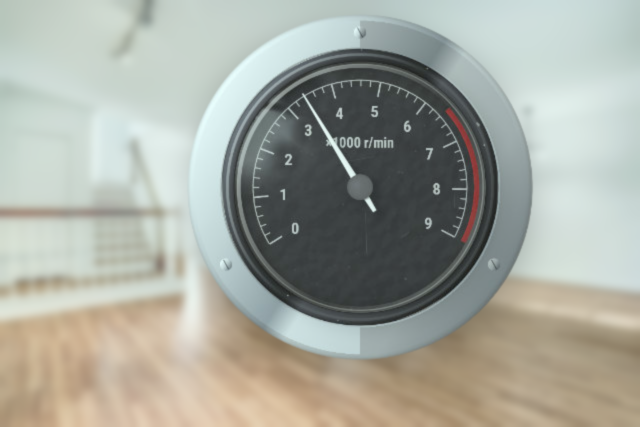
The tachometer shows 3400 rpm
